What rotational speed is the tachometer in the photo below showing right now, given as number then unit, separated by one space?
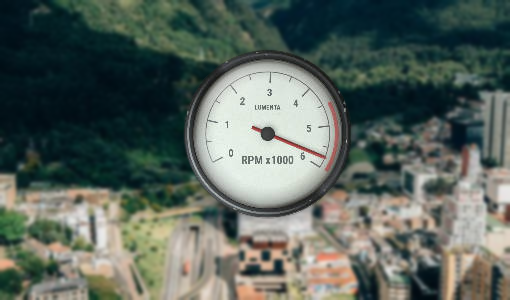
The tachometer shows 5750 rpm
